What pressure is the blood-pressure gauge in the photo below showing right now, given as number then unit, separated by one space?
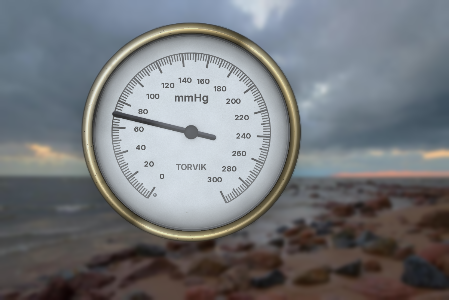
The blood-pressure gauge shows 70 mmHg
